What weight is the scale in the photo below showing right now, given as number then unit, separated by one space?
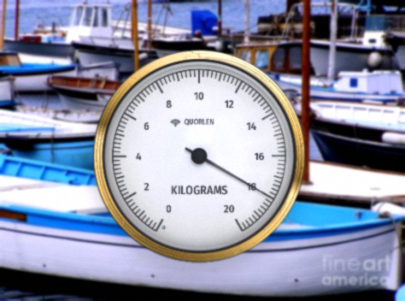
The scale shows 18 kg
